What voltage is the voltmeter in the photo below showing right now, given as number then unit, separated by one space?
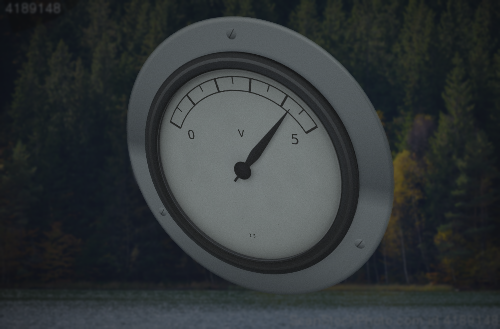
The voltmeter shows 4.25 V
